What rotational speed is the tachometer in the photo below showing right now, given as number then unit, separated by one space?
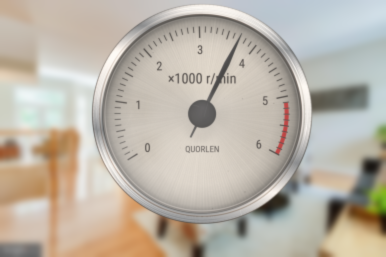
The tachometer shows 3700 rpm
